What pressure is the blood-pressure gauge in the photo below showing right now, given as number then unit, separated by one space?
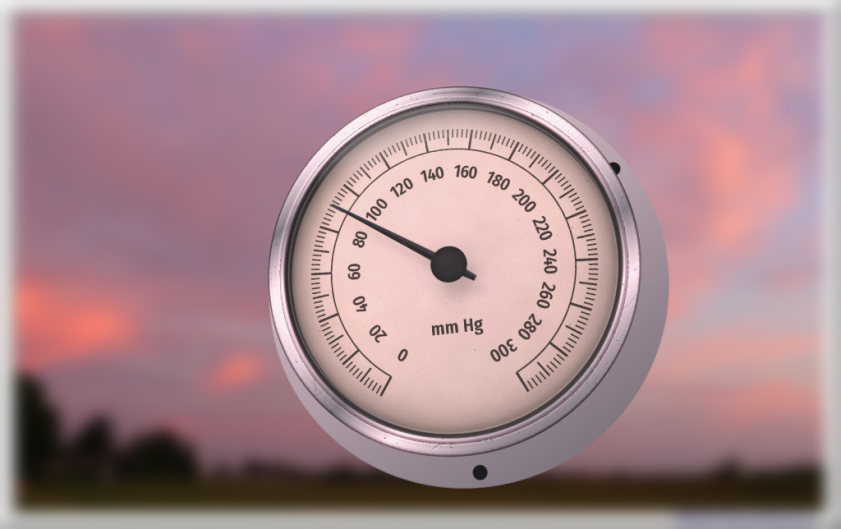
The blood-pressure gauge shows 90 mmHg
